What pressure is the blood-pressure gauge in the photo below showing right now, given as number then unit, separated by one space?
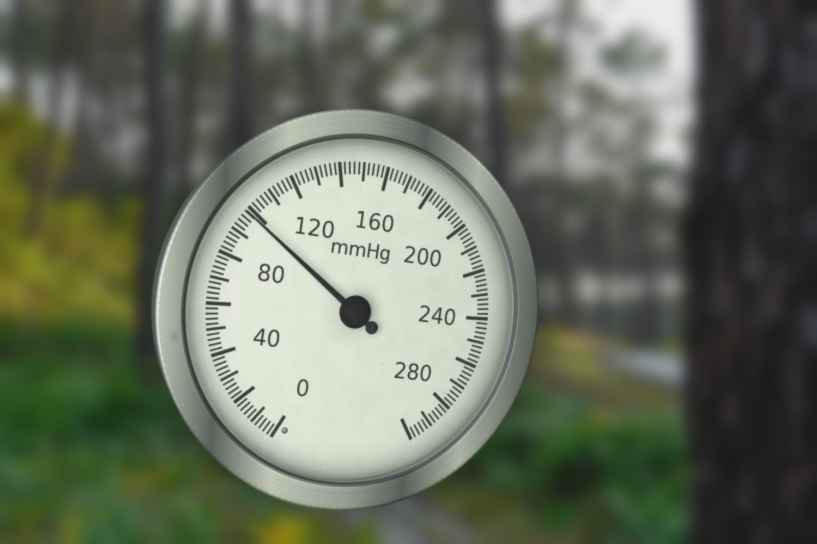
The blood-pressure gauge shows 98 mmHg
